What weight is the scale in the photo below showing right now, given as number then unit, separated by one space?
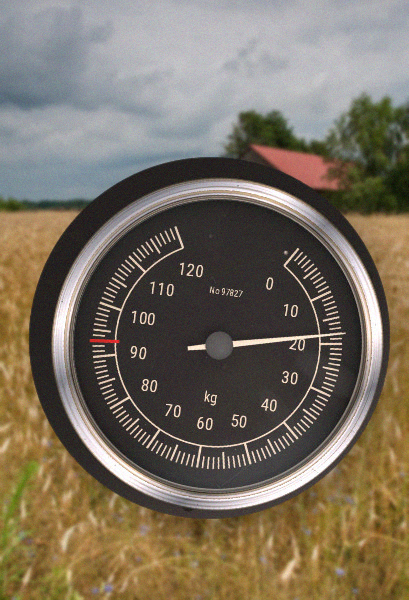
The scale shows 18 kg
